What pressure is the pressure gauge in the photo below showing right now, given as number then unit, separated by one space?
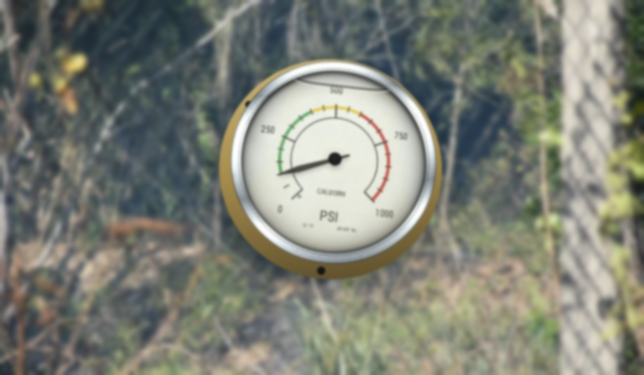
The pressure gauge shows 100 psi
